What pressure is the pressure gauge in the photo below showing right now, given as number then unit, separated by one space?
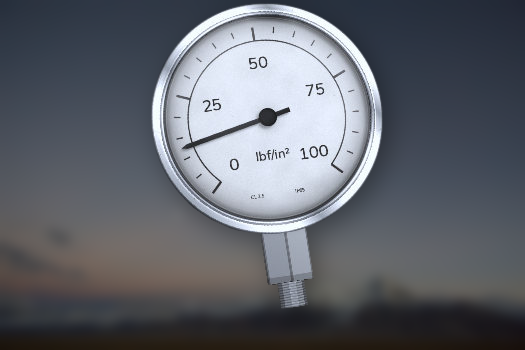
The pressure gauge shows 12.5 psi
